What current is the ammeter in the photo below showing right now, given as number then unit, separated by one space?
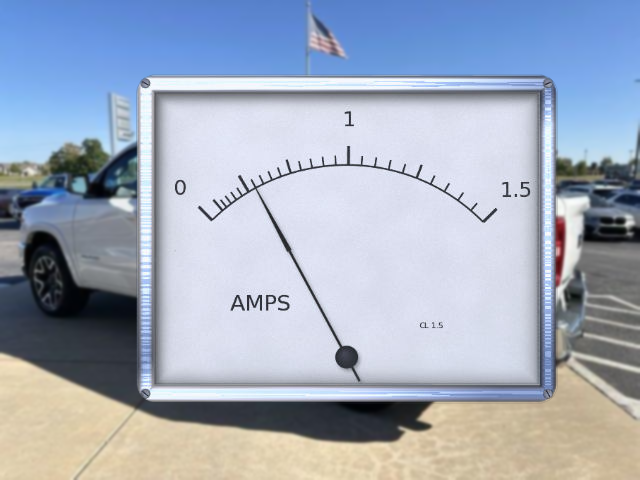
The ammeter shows 0.55 A
